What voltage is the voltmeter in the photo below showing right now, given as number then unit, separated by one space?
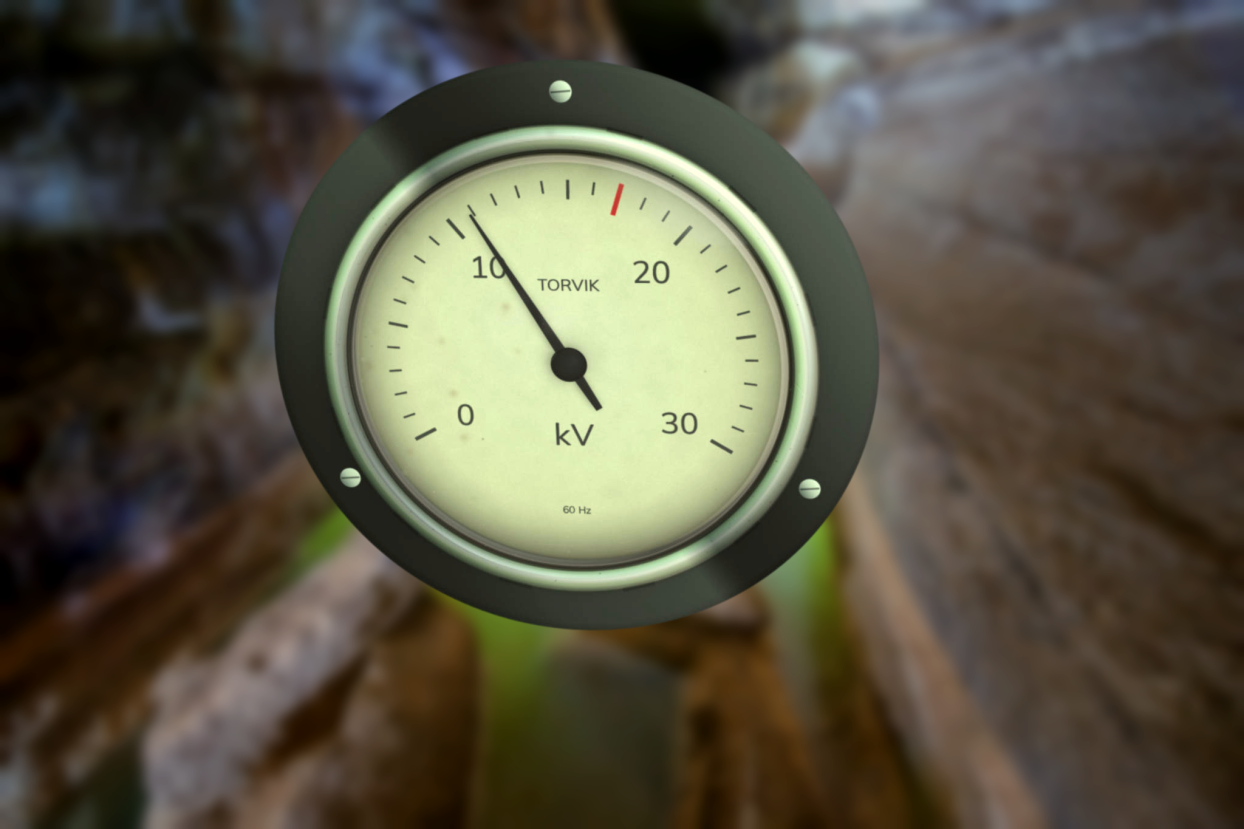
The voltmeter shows 11 kV
